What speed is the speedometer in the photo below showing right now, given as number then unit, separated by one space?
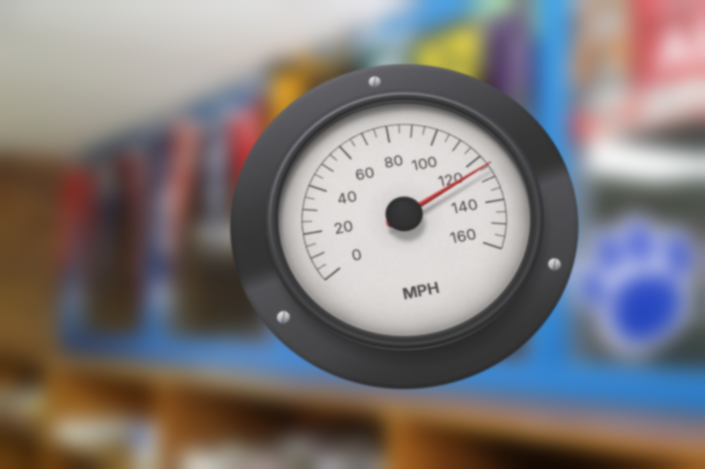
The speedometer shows 125 mph
